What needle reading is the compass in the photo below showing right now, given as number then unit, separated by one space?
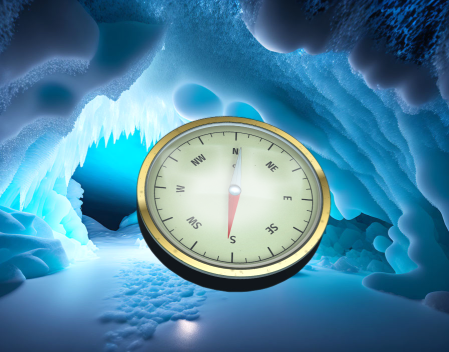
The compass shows 185 °
